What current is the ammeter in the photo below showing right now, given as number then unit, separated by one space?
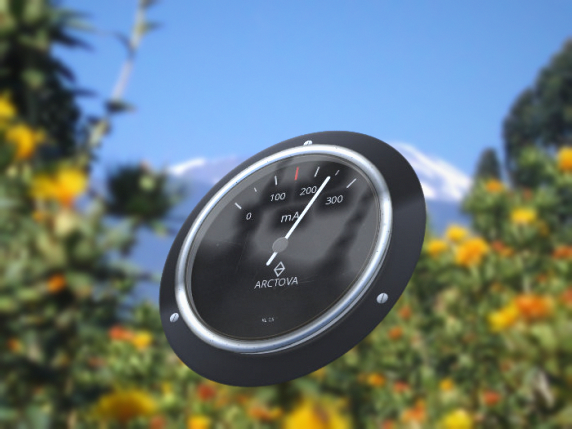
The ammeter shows 250 mA
